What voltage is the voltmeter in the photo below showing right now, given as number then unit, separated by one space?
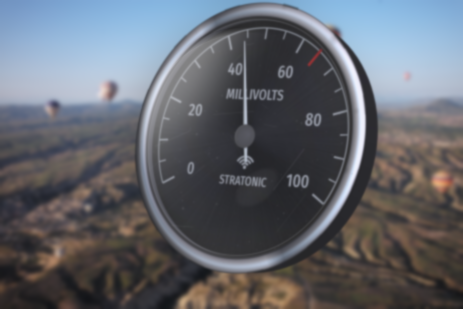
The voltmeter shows 45 mV
